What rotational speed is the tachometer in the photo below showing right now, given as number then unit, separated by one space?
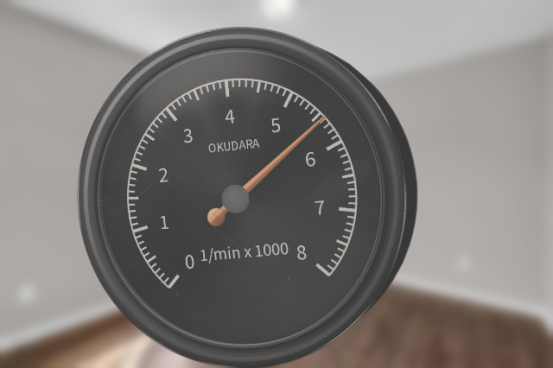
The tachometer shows 5600 rpm
